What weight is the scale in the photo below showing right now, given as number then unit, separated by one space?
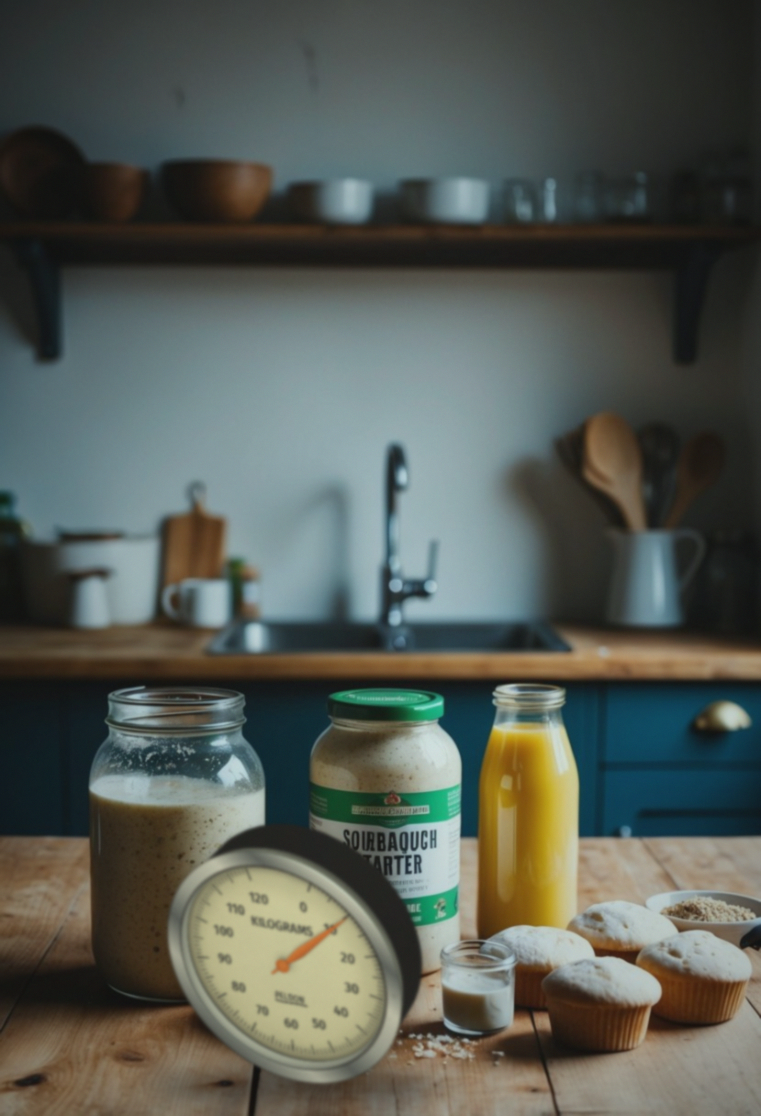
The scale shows 10 kg
